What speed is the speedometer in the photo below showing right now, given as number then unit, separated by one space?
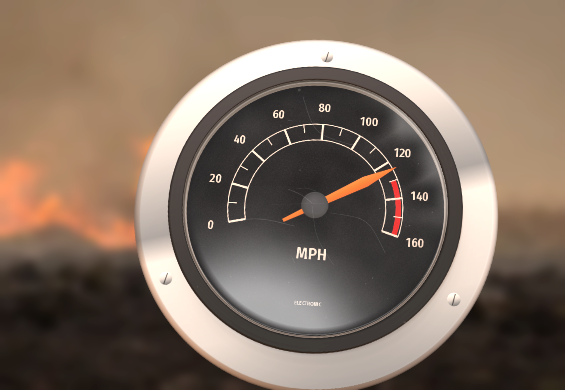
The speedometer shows 125 mph
